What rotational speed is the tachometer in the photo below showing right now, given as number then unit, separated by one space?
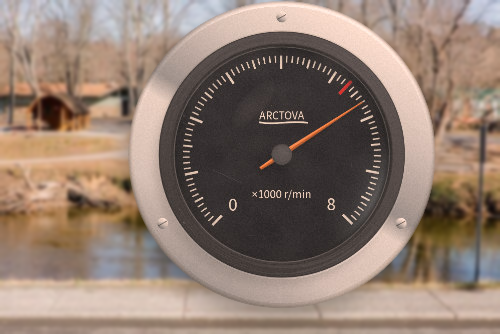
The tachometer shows 5700 rpm
